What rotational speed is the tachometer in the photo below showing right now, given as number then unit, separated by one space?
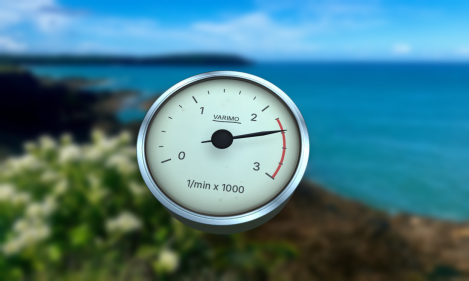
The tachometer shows 2400 rpm
